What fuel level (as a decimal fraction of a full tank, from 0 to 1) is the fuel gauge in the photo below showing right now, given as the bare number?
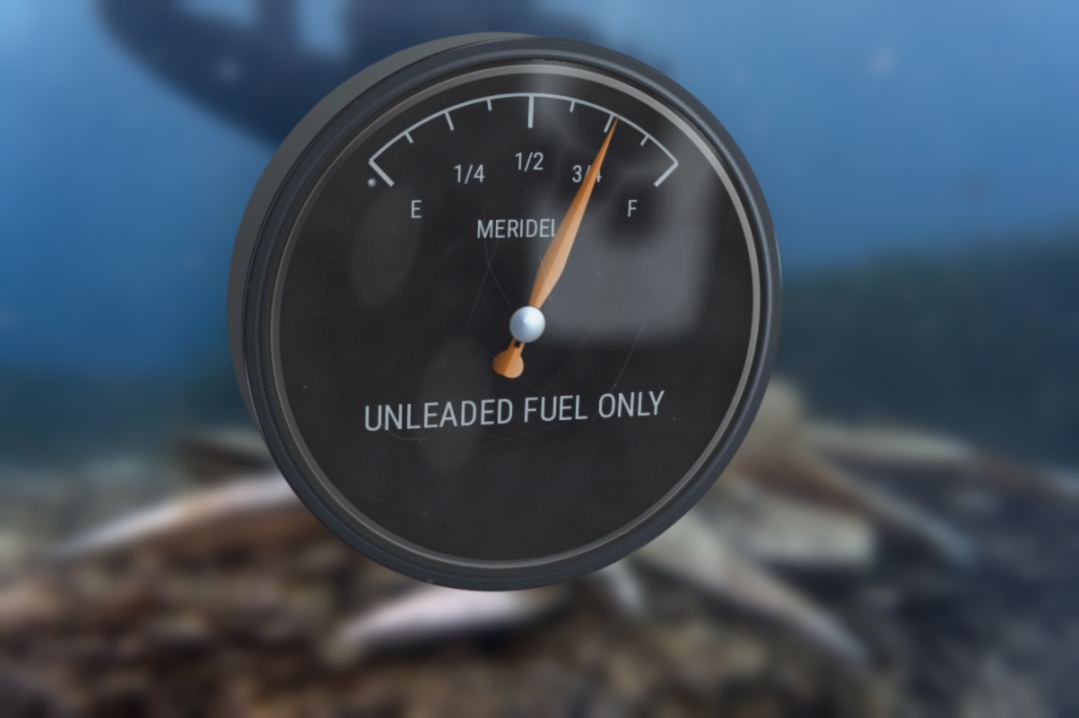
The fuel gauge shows 0.75
